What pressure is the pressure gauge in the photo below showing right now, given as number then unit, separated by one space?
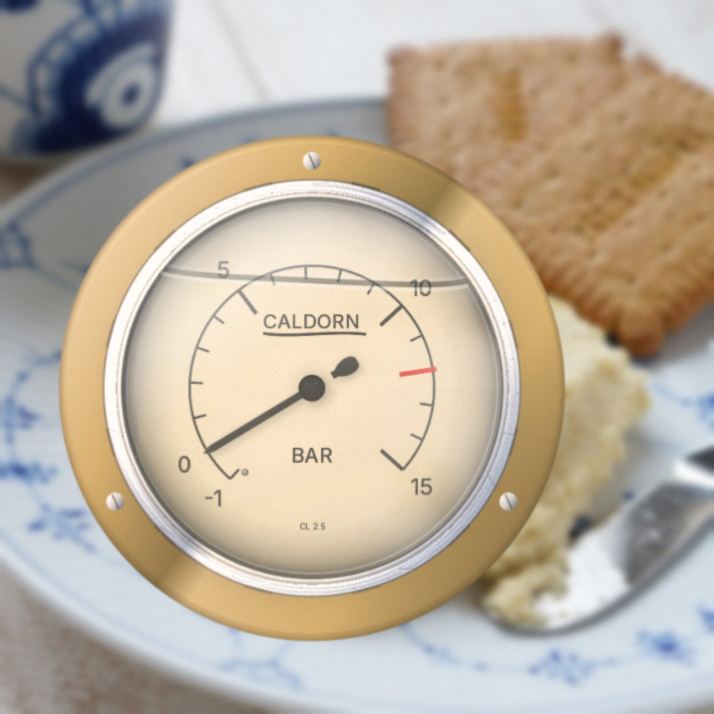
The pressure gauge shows 0 bar
